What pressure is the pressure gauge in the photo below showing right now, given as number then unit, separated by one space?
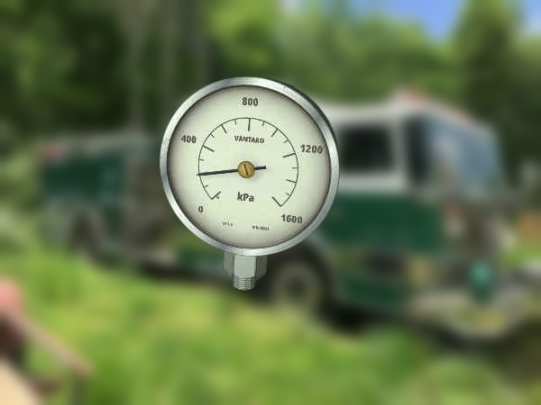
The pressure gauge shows 200 kPa
